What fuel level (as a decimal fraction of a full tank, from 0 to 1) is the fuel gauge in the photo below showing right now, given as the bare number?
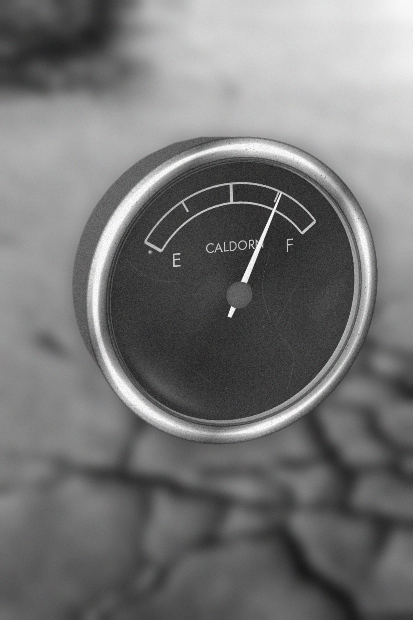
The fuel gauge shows 0.75
